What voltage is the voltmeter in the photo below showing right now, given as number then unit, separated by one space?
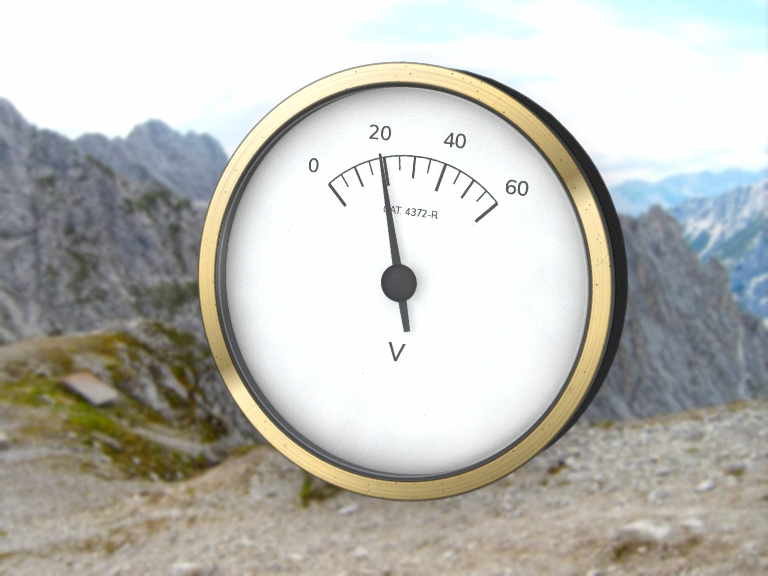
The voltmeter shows 20 V
